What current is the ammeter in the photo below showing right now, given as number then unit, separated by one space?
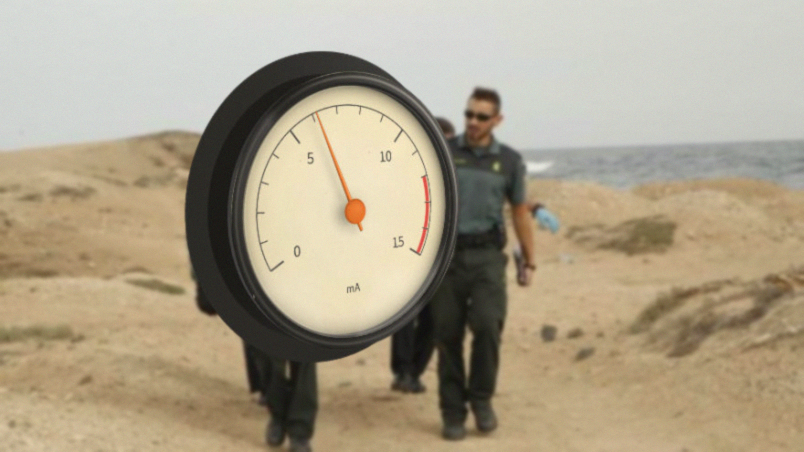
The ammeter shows 6 mA
